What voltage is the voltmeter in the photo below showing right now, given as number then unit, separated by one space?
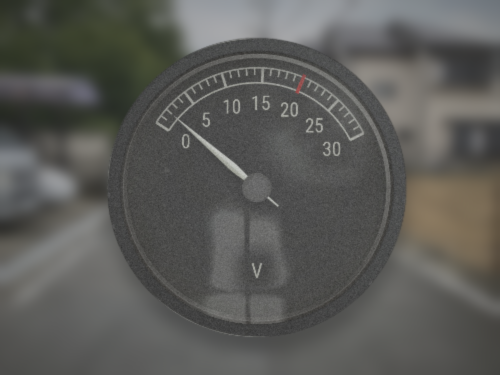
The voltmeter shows 2 V
